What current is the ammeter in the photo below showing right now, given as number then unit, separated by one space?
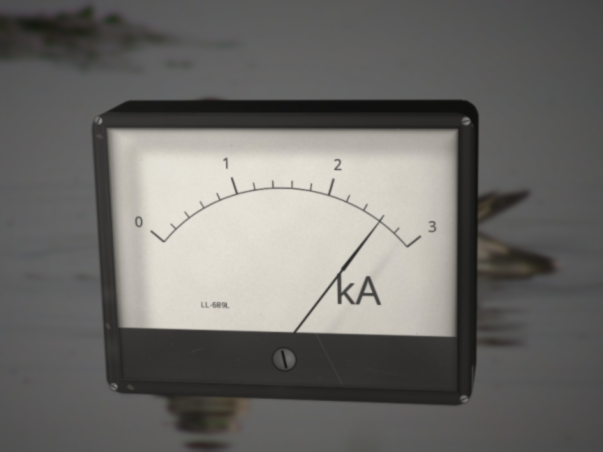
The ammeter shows 2.6 kA
